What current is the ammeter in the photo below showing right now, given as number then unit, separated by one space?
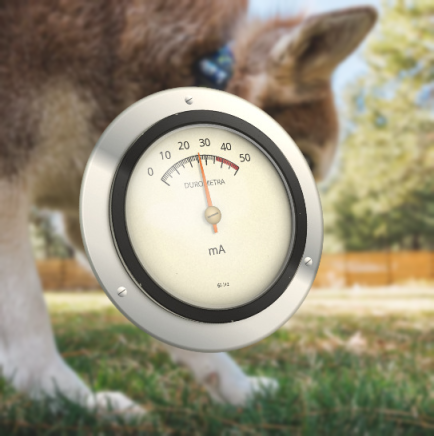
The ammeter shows 25 mA
